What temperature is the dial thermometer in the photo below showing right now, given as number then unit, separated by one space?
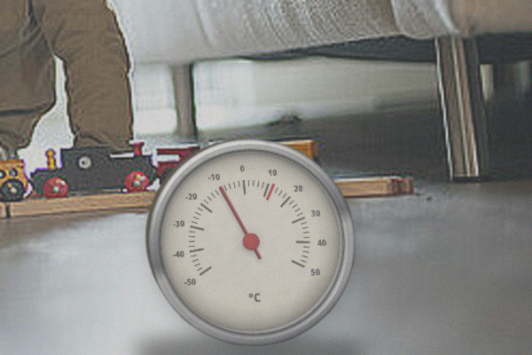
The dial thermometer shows -10 °C
